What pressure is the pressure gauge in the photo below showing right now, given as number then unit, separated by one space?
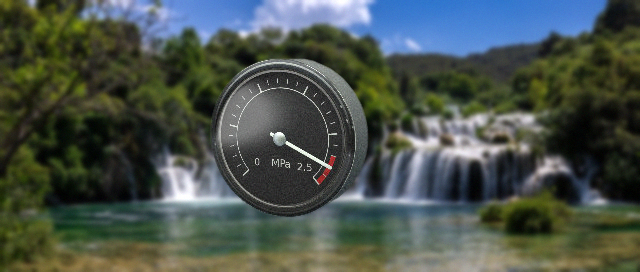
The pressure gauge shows 2.3 MPa
